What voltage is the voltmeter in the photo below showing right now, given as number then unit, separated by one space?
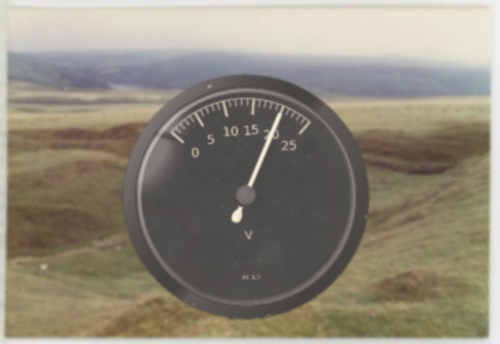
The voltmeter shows 20 V
